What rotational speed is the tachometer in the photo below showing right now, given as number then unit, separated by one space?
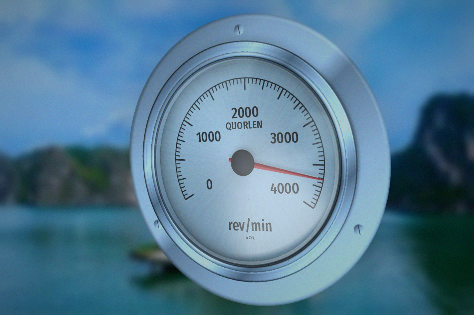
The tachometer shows 3650 rpm
